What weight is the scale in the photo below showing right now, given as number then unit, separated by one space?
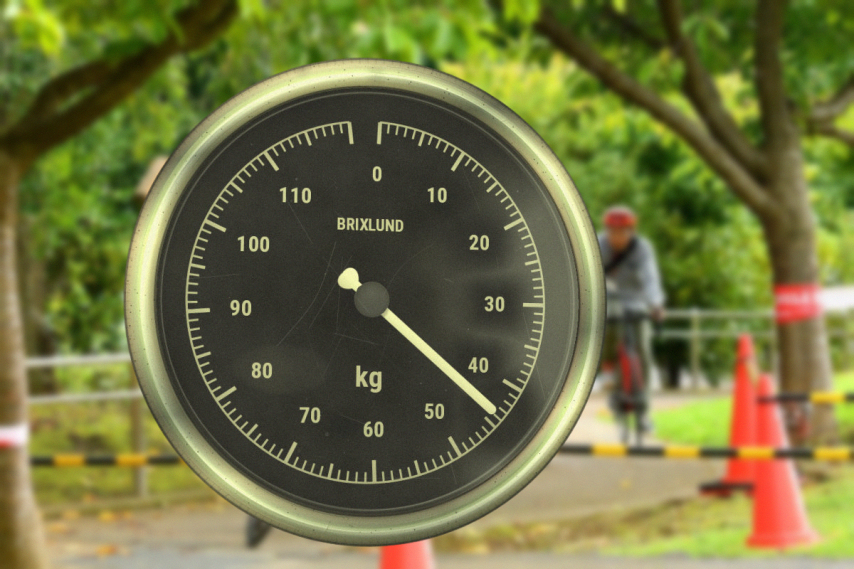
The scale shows 44 kg
